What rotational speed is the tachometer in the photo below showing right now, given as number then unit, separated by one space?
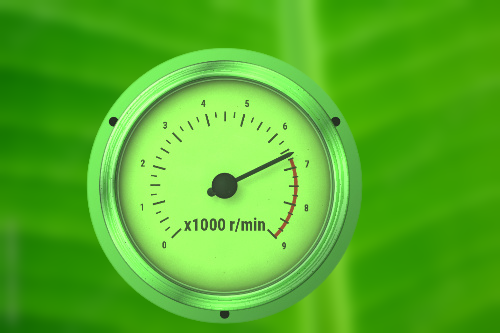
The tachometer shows 6625 rpm
